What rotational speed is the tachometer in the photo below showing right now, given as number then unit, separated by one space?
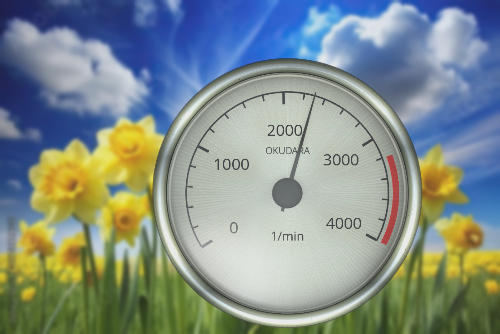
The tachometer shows 2300 rpm
